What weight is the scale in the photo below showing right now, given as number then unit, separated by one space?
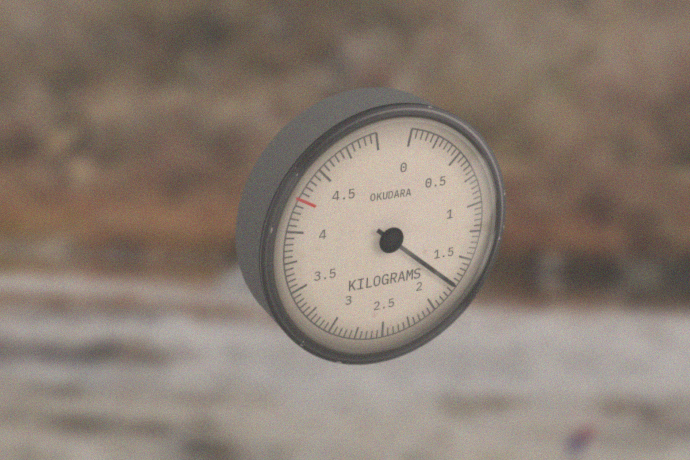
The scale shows 1.75 kg
